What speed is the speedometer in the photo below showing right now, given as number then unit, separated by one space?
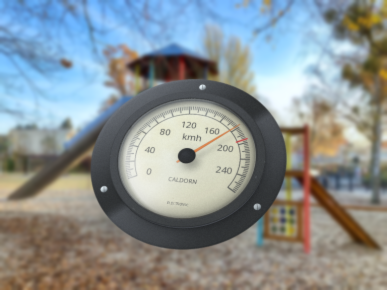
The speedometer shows 180 km/h
